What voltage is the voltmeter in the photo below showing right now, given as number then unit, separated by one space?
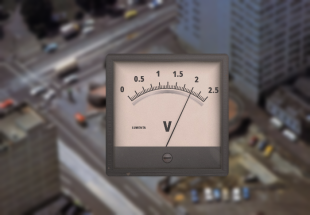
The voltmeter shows 2 V
